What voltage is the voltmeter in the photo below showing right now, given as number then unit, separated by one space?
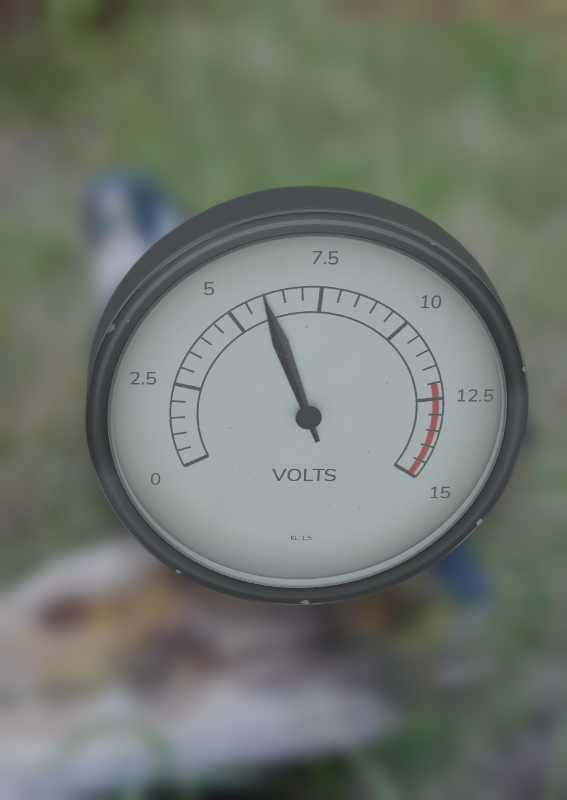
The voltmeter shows 6 V
